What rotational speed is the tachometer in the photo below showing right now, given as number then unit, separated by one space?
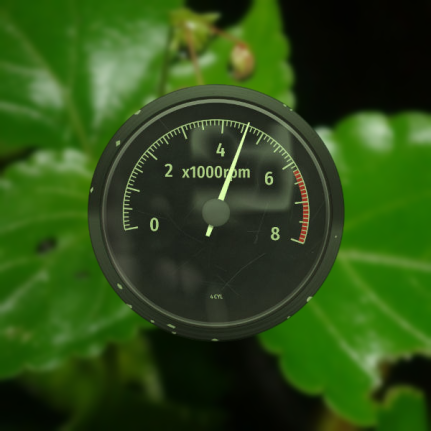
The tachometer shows 4600 rpm
